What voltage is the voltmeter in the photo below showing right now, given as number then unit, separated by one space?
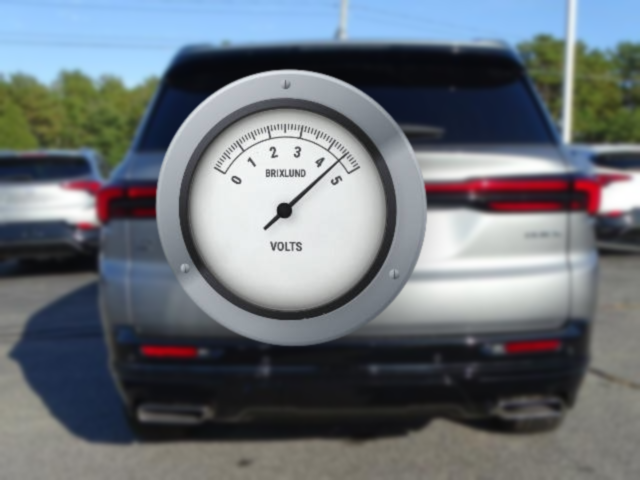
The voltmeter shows 4.5 V
